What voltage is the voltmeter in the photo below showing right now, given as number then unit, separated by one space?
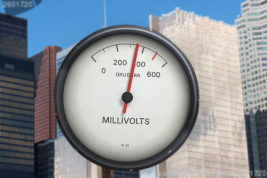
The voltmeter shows 350 mV
